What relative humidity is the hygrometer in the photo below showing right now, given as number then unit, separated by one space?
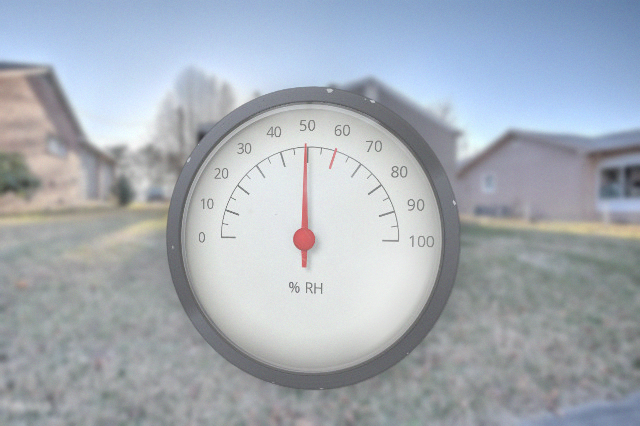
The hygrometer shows 50 %
